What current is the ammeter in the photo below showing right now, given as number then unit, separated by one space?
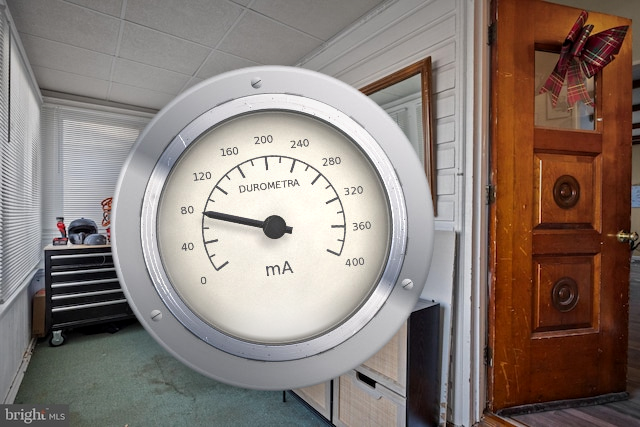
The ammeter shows 80 mA
